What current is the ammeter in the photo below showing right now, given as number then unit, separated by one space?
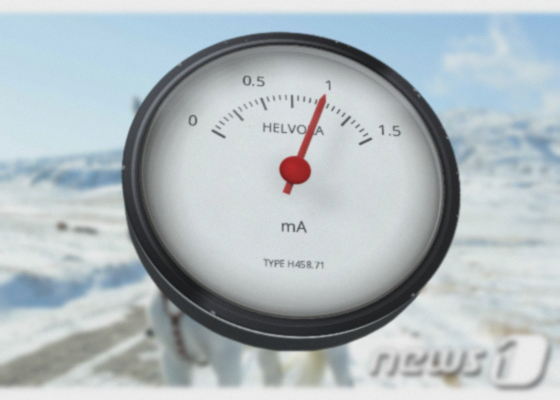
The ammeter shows 1 mA
